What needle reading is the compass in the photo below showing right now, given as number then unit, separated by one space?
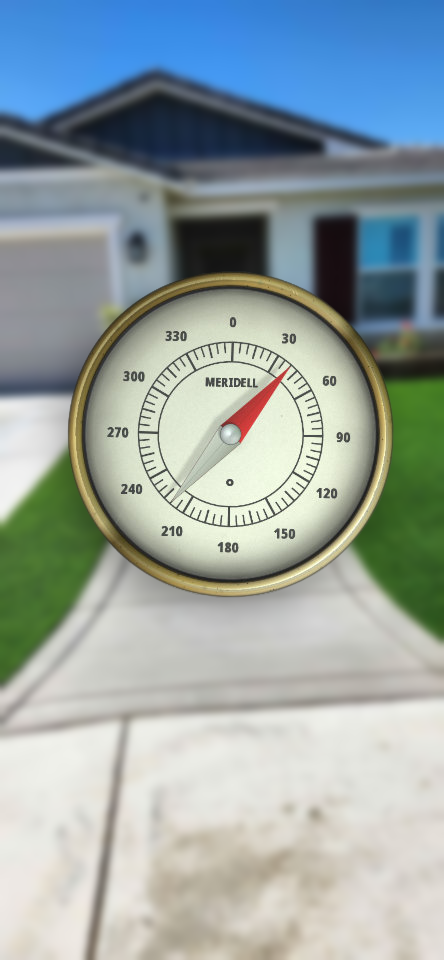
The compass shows 40 °
